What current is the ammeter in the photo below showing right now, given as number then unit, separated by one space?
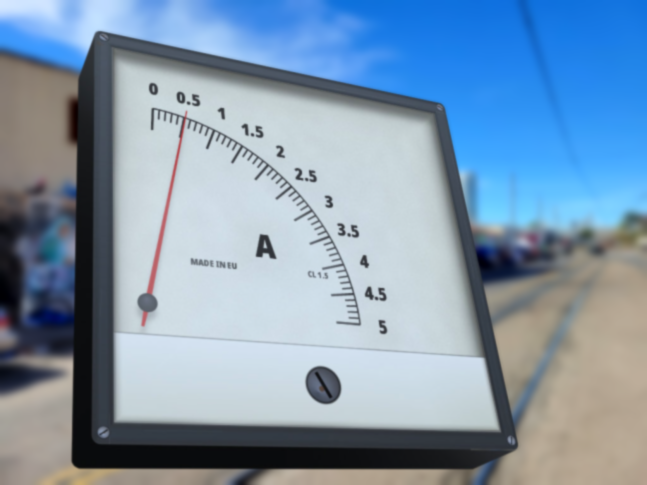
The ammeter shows 0.5 A
